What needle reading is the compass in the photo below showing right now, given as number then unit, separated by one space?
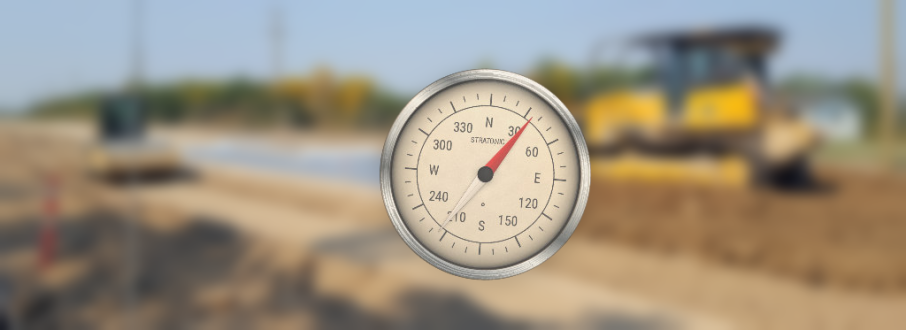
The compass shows 35 °
